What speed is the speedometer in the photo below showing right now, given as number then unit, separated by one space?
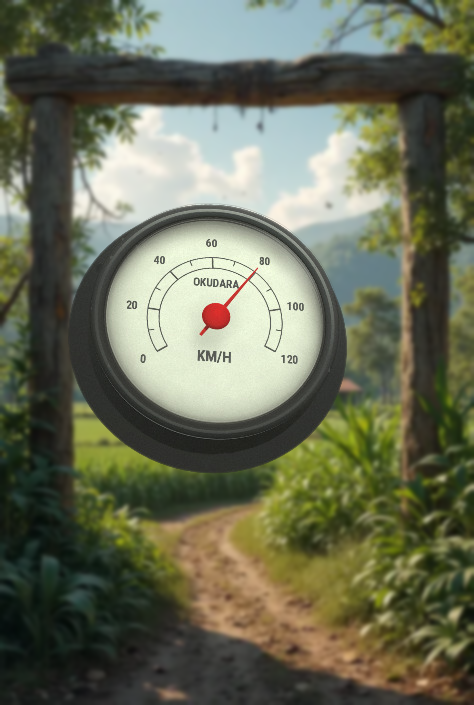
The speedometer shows 80 km/h
